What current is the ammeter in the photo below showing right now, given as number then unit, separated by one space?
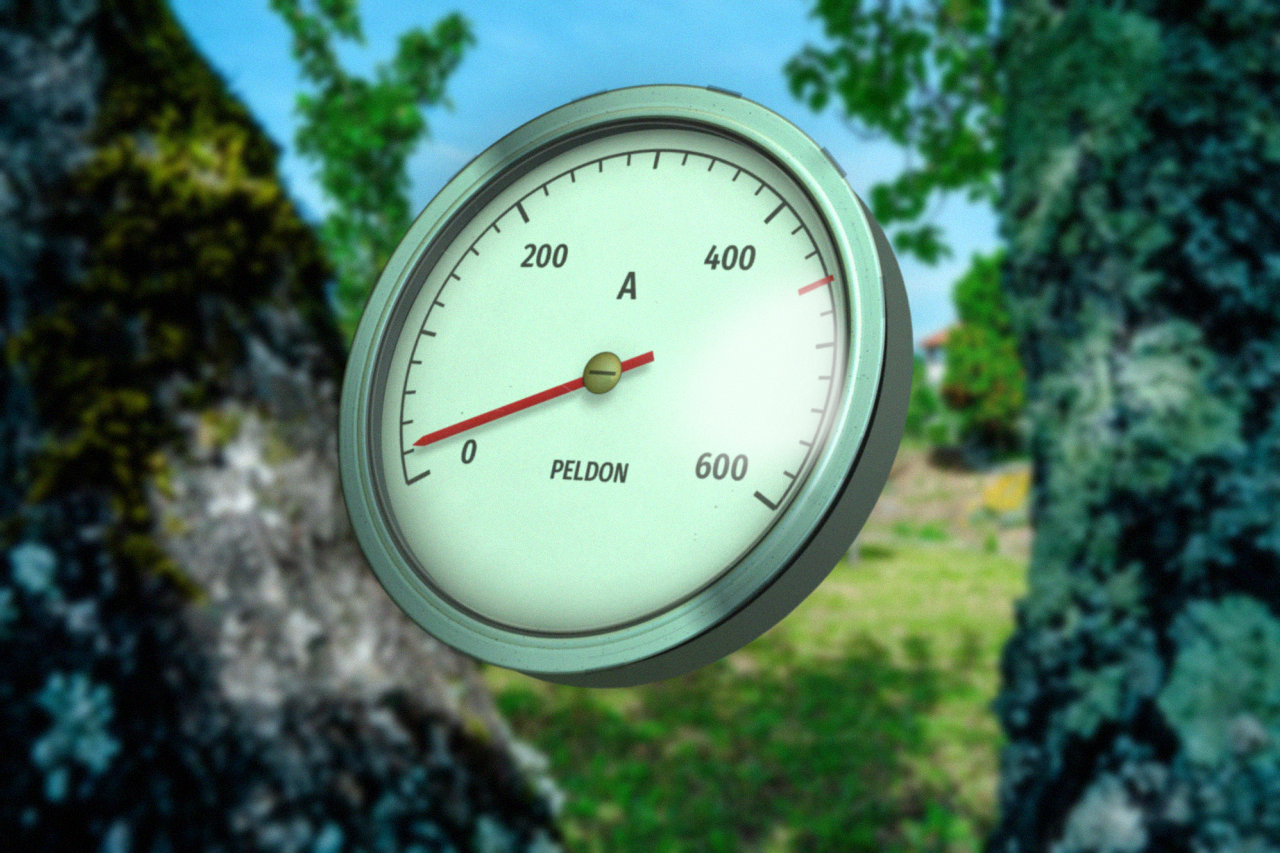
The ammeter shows 20 A
